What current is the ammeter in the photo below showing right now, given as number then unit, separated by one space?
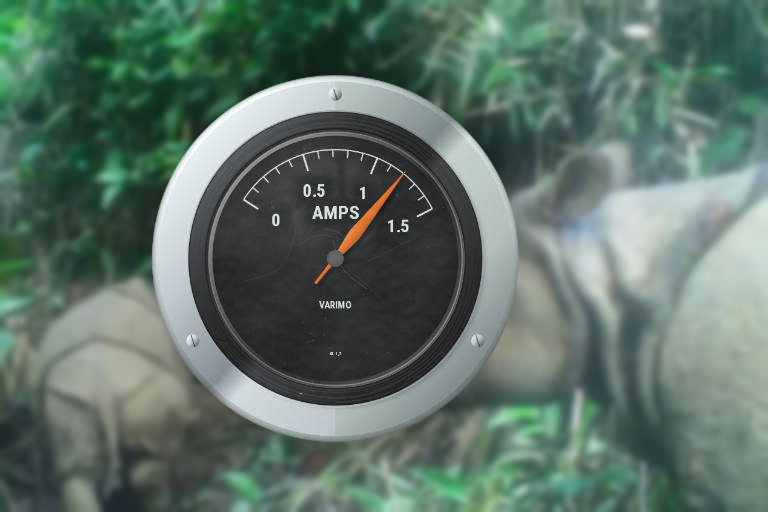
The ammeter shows 1.2 A
